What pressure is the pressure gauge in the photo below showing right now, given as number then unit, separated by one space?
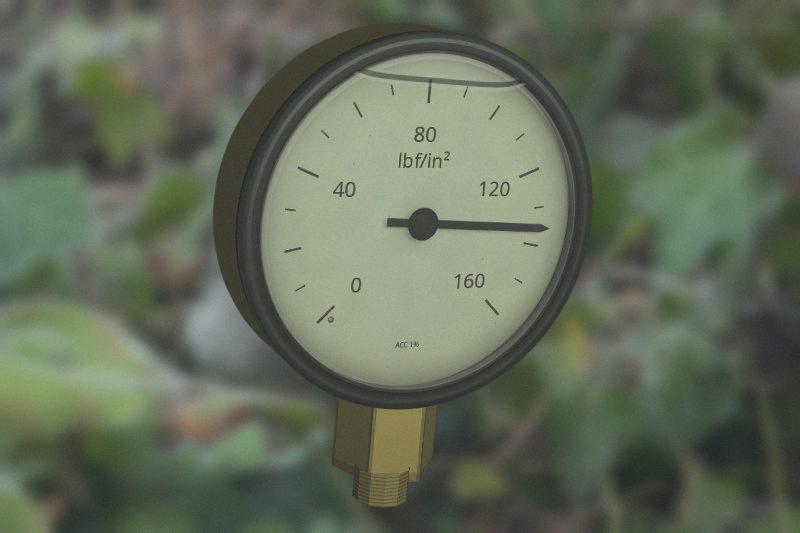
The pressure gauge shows 135 psi
